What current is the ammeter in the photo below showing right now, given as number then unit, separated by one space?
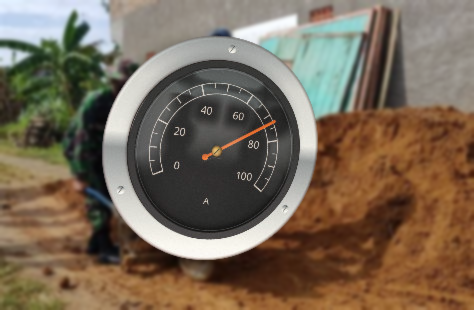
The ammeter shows 72.5 A
